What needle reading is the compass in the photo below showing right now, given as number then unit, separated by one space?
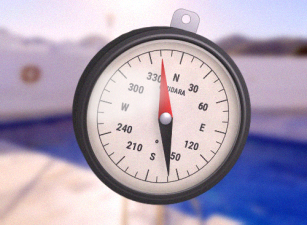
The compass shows 340 °
